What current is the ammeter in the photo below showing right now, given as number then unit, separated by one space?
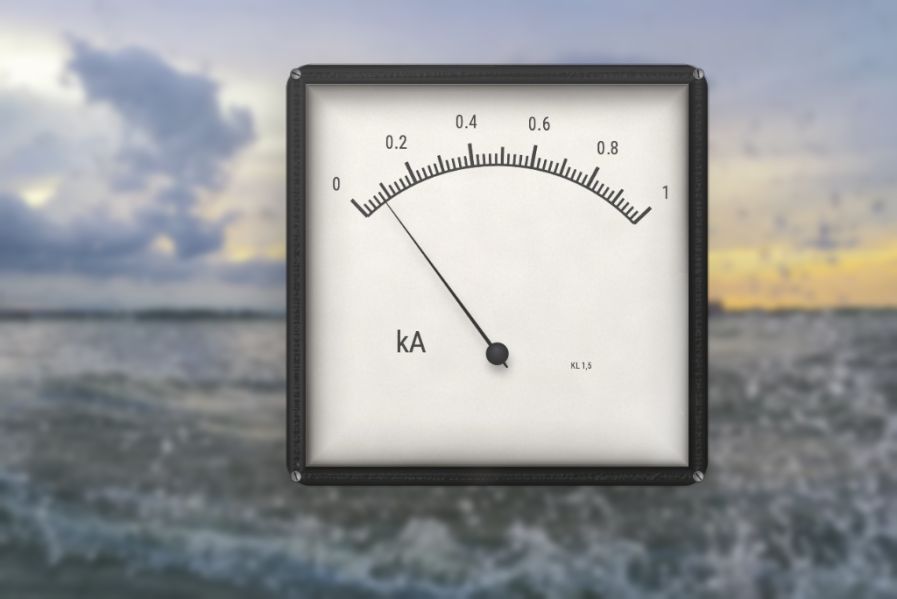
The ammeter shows 0.08 kA
